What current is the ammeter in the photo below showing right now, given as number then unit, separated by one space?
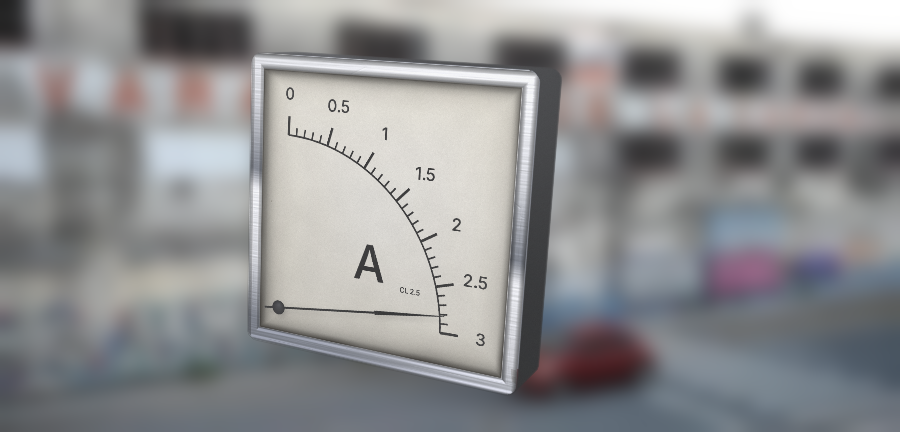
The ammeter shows 2.8 A
